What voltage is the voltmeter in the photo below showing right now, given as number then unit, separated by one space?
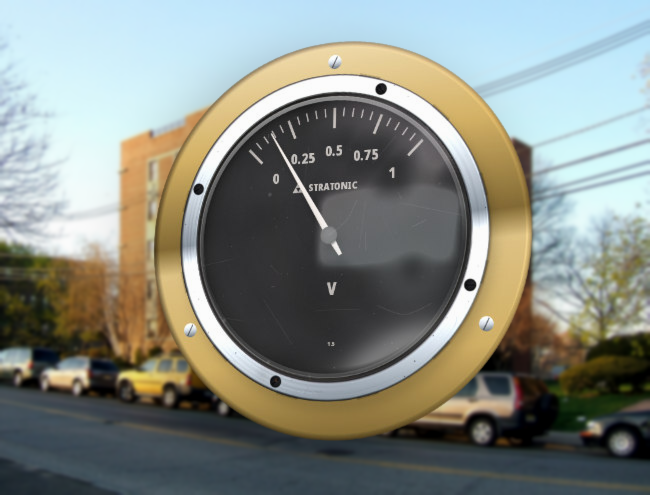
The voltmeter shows 0.15 V
